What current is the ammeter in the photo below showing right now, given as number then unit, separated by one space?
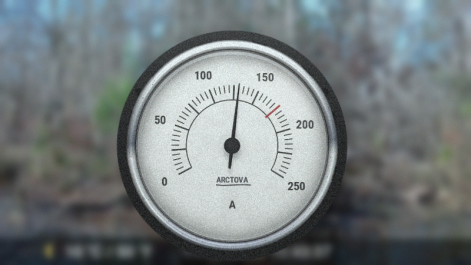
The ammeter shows 130 A
